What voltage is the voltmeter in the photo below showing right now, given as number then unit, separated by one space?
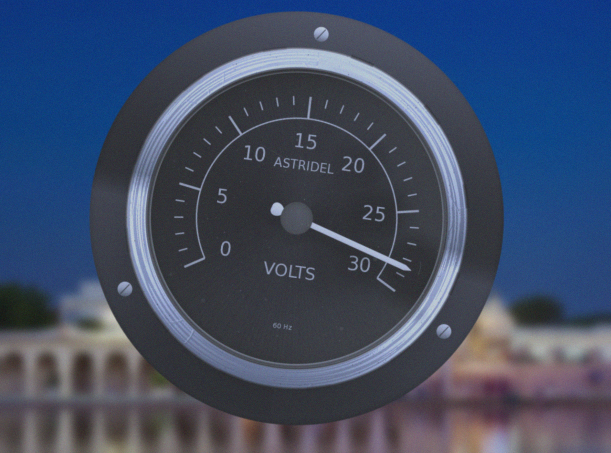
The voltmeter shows 28.5 V
